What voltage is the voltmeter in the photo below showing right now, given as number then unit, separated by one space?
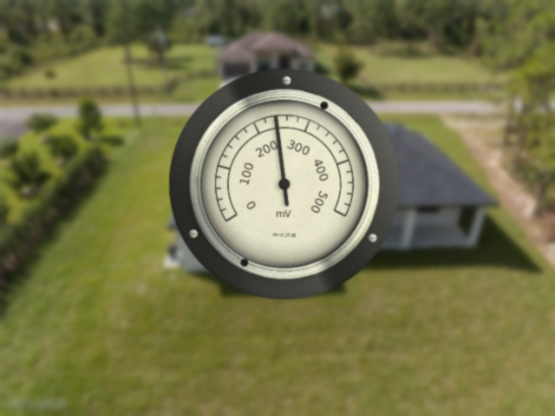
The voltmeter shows 240 mV
